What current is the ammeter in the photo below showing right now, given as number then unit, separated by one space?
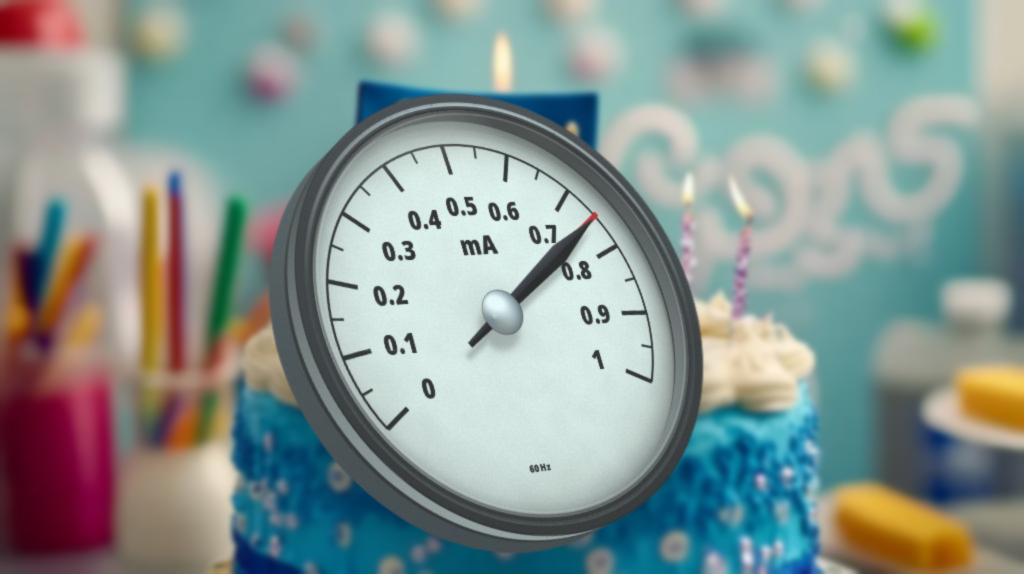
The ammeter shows 0.75 mA
